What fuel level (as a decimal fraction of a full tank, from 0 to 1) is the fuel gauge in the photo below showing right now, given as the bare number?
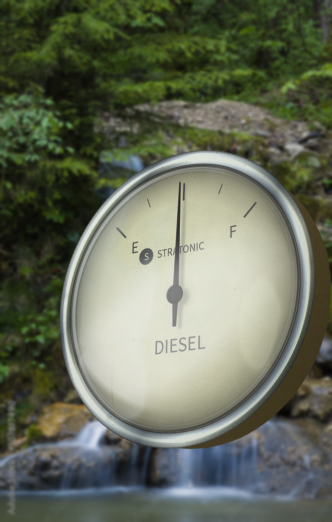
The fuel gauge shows 0.5
